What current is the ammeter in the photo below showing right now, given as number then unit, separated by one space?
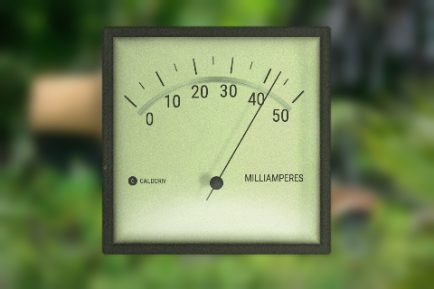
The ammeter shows 42.5 mA
